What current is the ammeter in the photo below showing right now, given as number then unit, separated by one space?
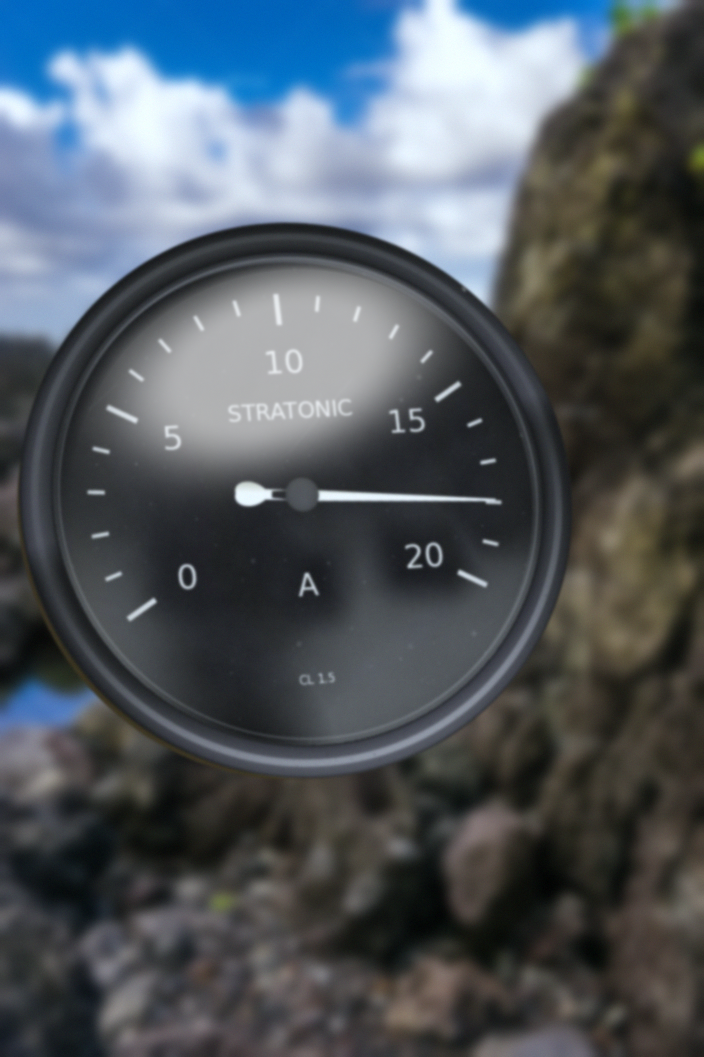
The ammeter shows 18 A
